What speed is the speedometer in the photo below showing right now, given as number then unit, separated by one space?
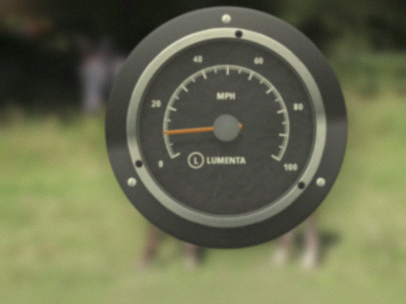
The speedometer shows 10 mph
